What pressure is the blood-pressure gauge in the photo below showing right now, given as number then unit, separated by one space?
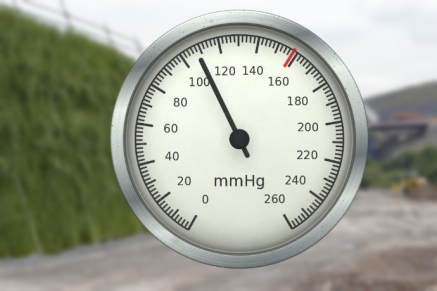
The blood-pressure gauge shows 108 mmHg
